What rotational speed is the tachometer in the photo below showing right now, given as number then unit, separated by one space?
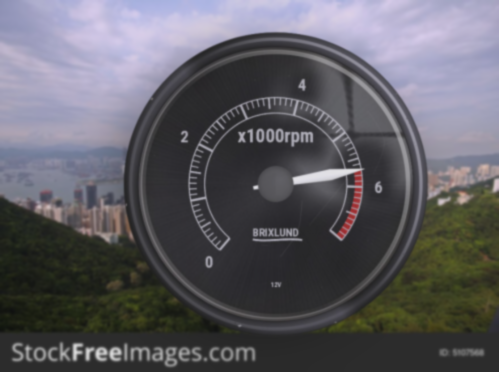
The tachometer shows 5700 rpm
